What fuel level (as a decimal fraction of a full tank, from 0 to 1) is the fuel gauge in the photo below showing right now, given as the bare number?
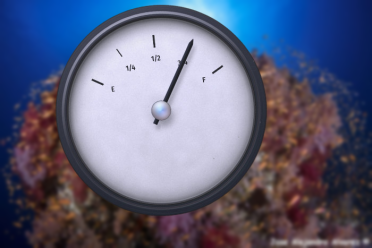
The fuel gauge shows 0.75
